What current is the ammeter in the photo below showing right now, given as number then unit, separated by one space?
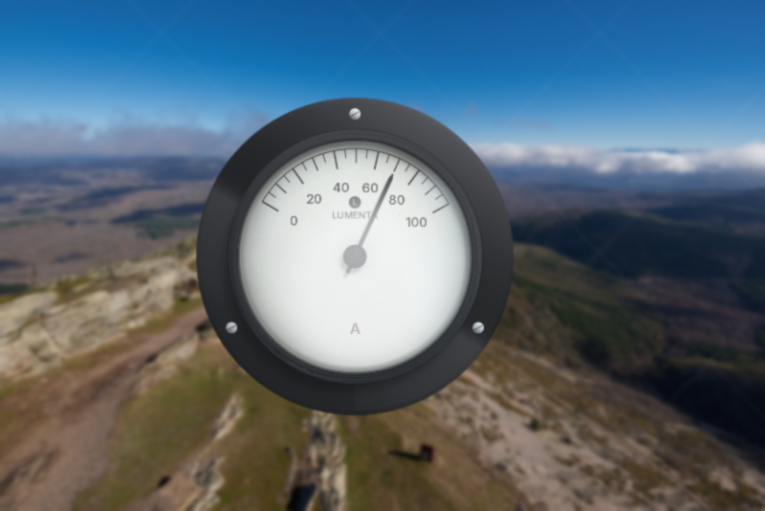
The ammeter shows 70 A
